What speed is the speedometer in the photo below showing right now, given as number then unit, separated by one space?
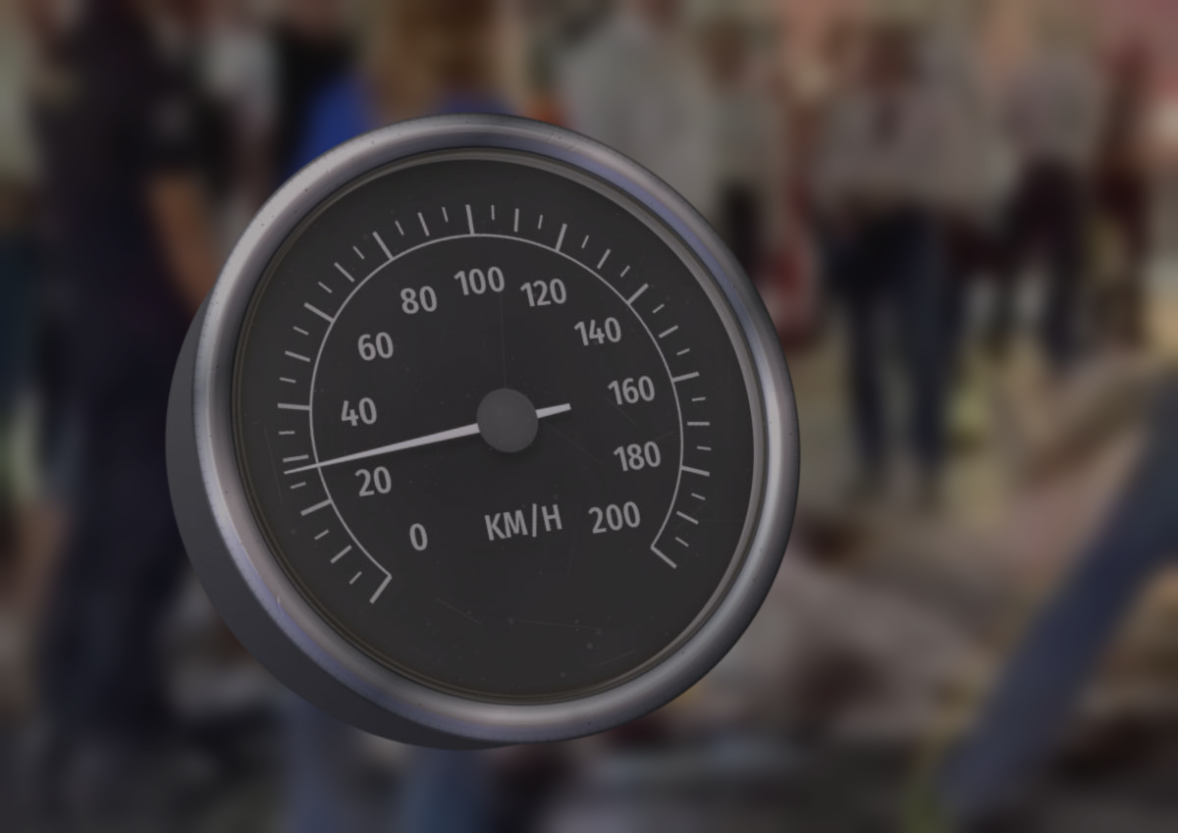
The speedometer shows 27.5 km/h
